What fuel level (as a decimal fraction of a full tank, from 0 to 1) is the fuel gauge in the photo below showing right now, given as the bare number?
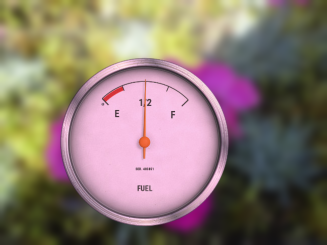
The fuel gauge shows 0.5
